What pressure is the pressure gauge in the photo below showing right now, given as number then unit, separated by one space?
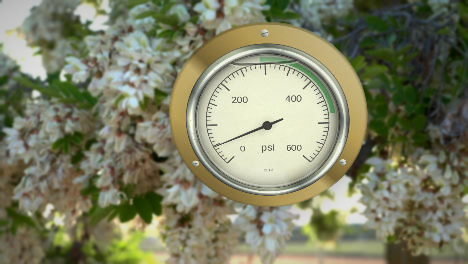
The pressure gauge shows 50 psi
